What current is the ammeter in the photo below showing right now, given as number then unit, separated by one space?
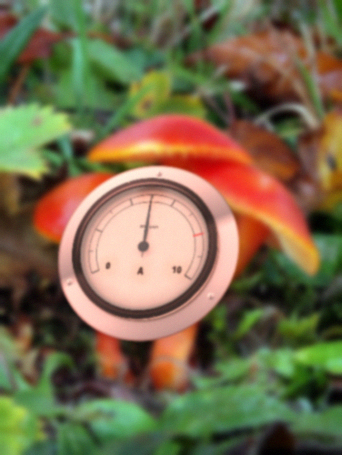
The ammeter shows 5 A
